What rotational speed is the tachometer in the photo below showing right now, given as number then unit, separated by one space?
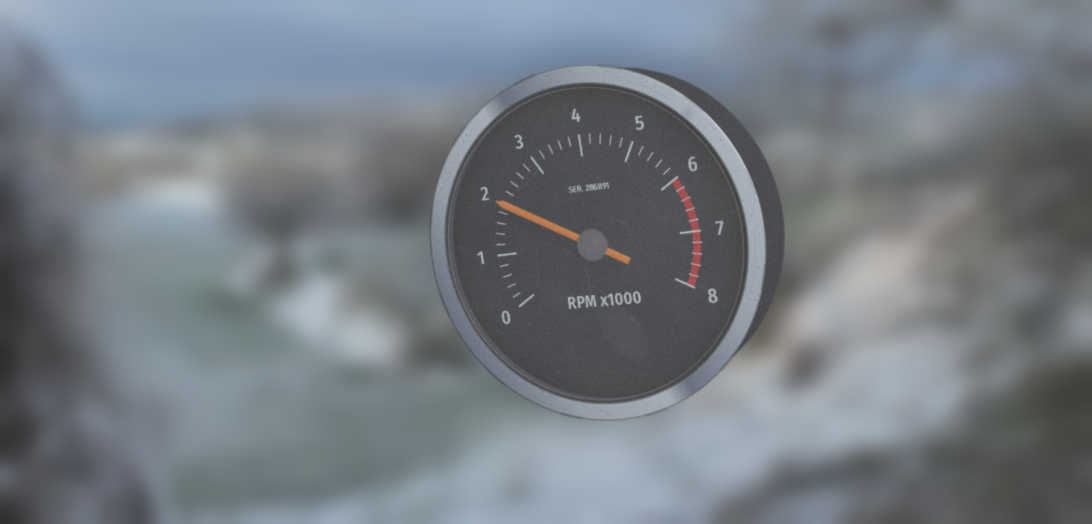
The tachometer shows 2000 rpm
